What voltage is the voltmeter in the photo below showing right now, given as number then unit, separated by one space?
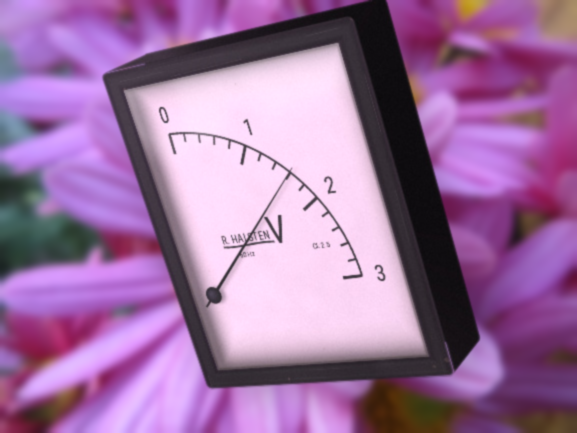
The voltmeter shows 1.6 V
